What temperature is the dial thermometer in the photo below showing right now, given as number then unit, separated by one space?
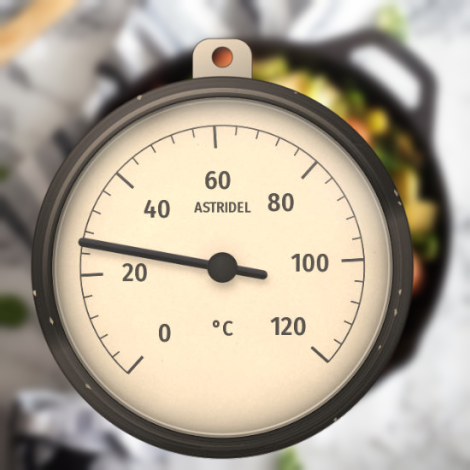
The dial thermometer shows 26 °C
